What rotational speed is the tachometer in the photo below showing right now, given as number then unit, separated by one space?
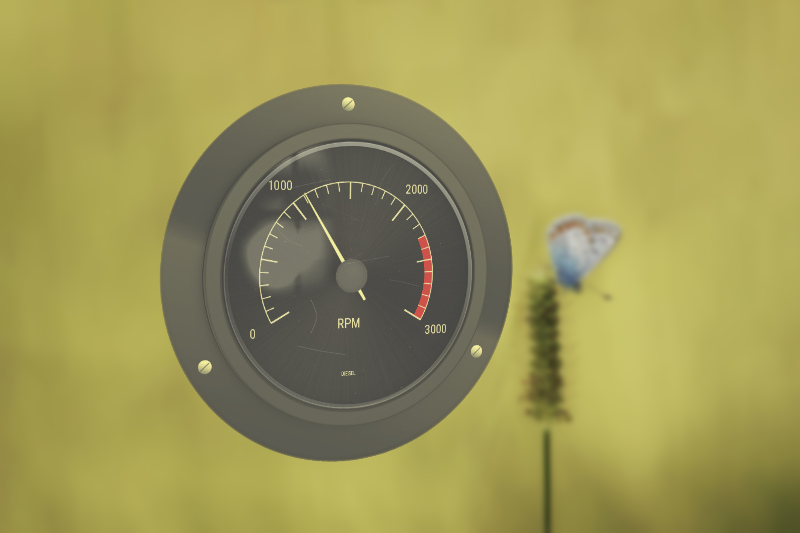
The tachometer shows 1100 rpm
